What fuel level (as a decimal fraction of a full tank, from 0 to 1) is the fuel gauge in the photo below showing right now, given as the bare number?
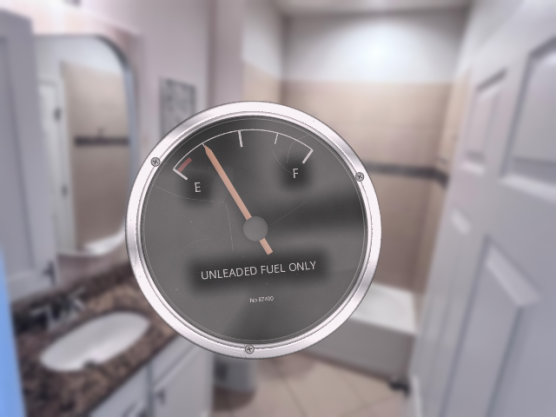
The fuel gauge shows 0.25
